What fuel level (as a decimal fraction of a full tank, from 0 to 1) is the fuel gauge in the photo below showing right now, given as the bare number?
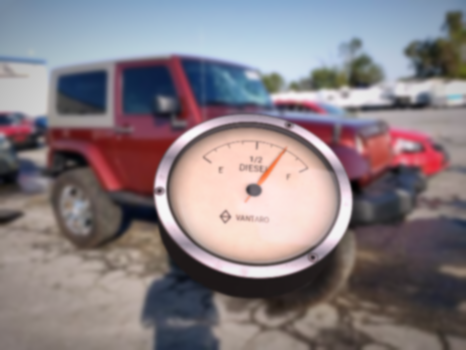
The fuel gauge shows 0.75
